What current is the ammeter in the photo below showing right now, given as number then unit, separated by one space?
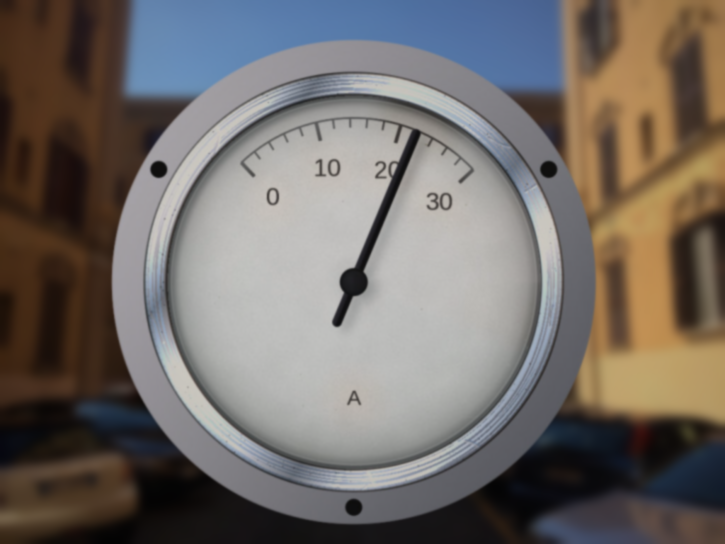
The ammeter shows 22 A
